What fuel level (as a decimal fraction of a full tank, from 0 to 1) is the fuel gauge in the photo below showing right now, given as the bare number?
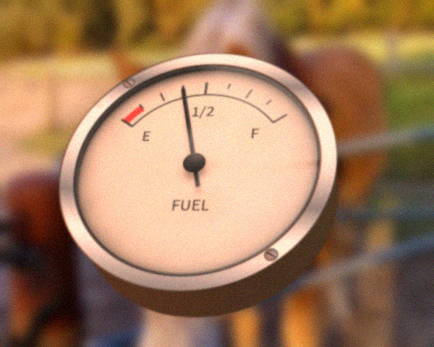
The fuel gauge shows 0.375
